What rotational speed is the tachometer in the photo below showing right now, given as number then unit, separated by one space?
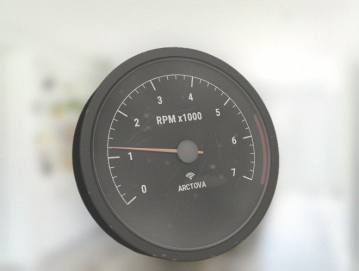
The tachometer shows 1200 rpm
